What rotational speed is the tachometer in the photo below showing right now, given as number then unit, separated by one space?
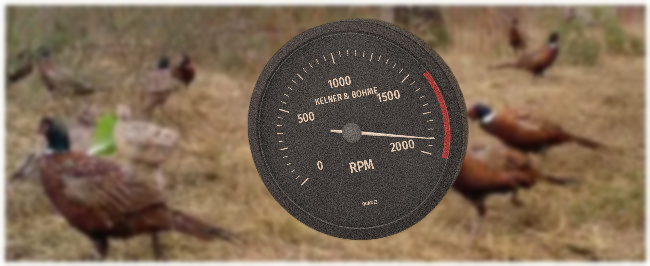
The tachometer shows 1900 rpm
